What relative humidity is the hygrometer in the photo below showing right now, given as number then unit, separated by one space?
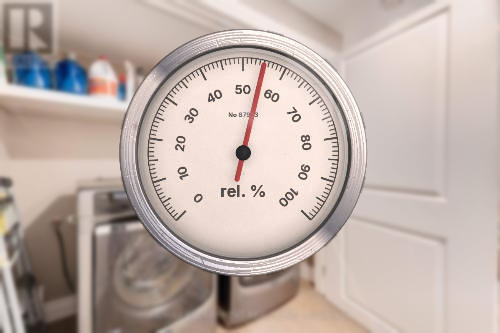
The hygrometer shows 55 %
